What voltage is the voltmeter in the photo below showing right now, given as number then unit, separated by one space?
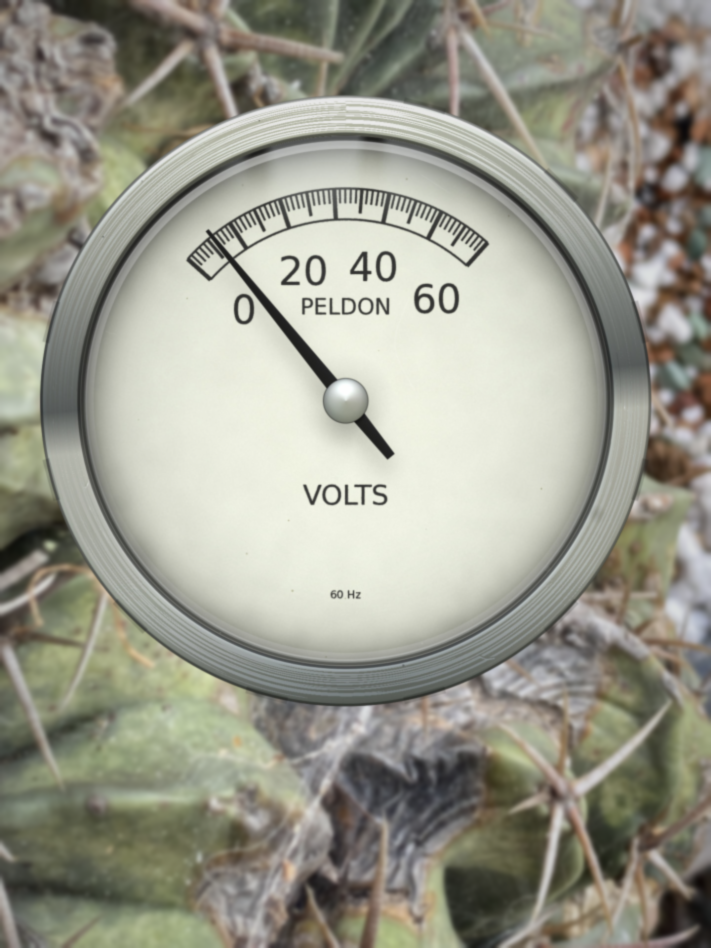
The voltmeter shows 6 V
